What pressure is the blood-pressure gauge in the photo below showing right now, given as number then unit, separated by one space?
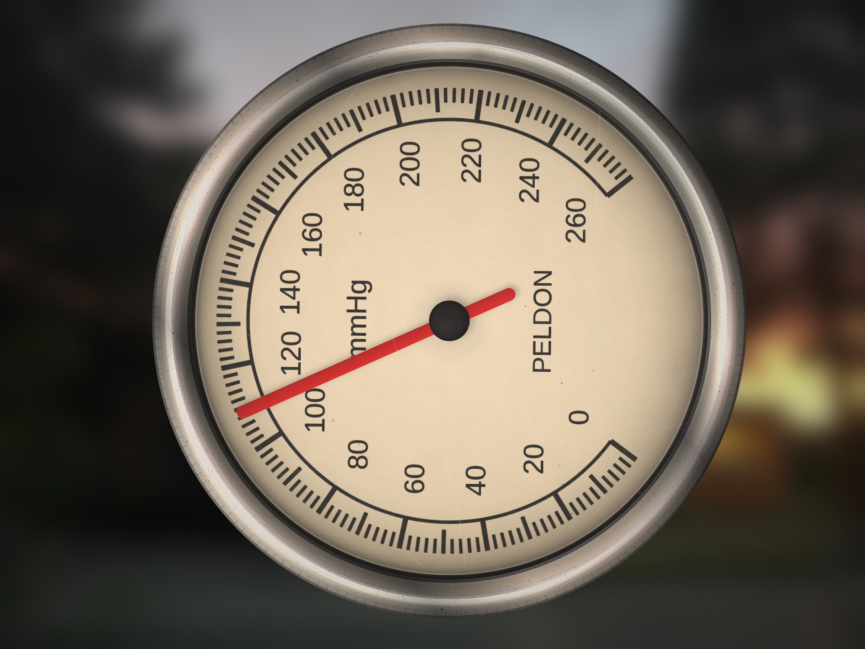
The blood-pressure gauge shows 109 mmHg
